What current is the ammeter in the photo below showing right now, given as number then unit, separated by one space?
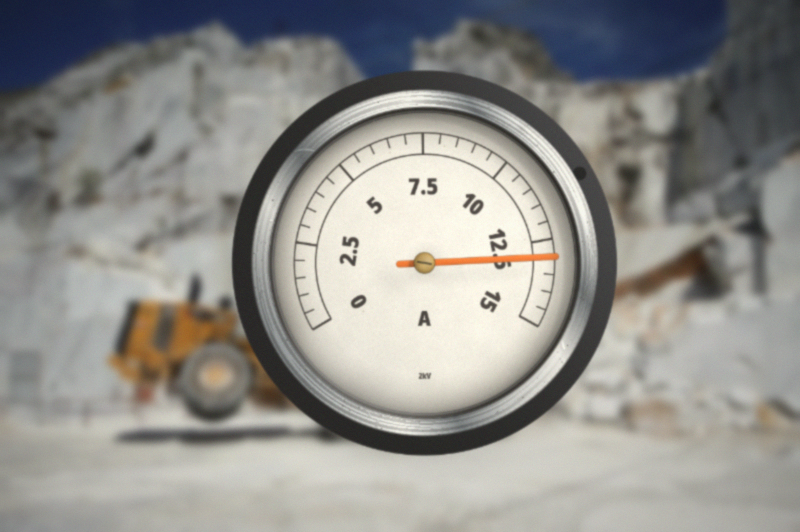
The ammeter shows 13 A
